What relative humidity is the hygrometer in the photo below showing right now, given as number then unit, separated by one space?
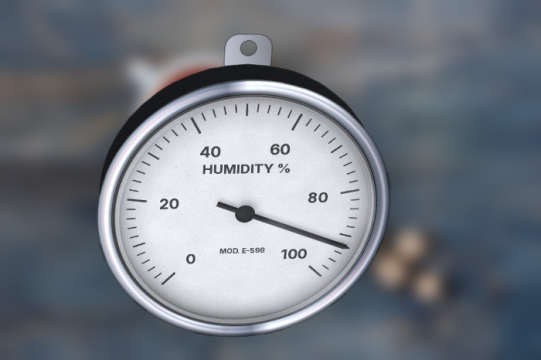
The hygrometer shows 92 %
